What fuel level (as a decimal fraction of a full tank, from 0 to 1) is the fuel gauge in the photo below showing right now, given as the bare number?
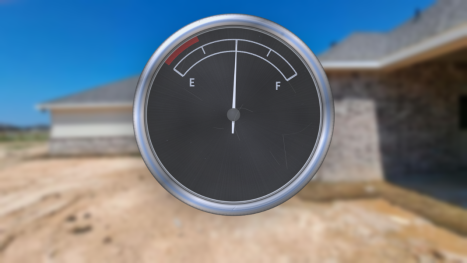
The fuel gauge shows 0.5
